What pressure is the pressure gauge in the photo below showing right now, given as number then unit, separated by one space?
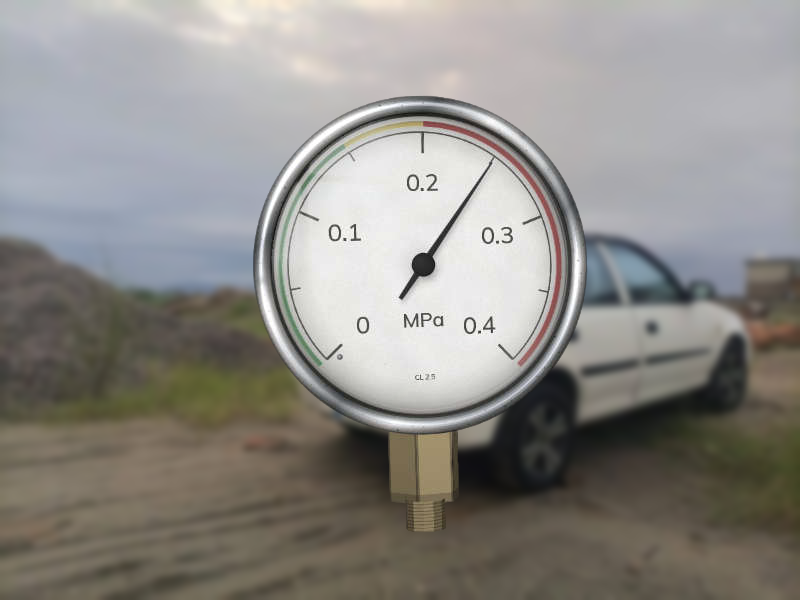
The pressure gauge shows 0.25 MPa
